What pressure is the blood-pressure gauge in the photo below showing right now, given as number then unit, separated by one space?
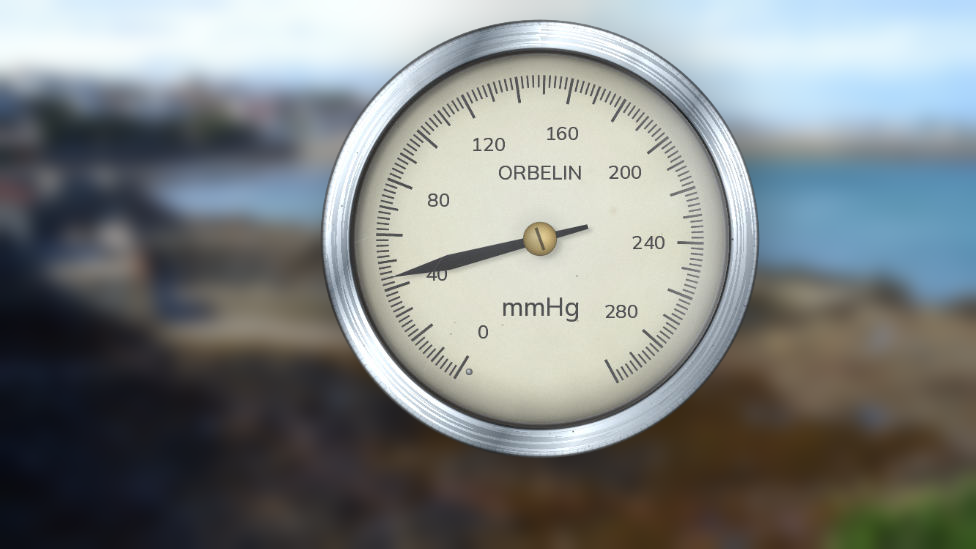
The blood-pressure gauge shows 44 mmHg
